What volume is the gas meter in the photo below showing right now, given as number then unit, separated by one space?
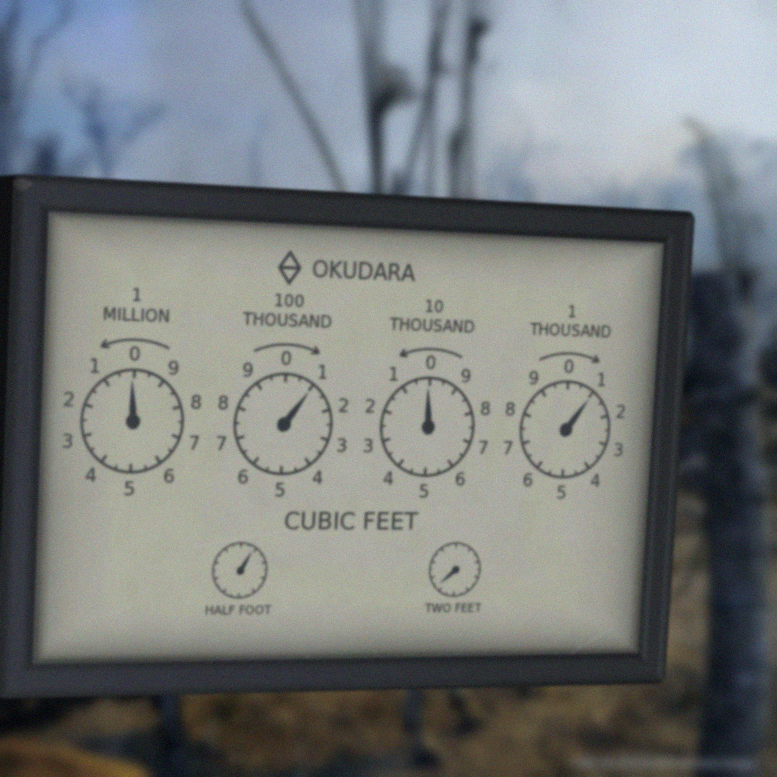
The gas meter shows 10100 ft³
